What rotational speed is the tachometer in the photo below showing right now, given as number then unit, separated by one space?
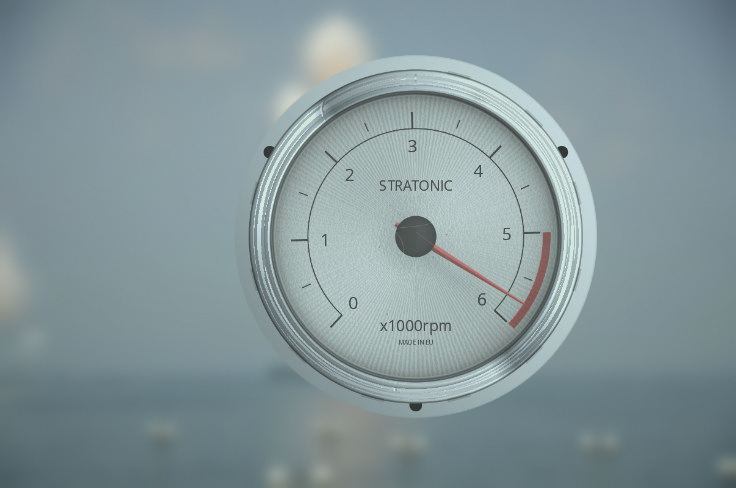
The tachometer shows 5750 rpm
